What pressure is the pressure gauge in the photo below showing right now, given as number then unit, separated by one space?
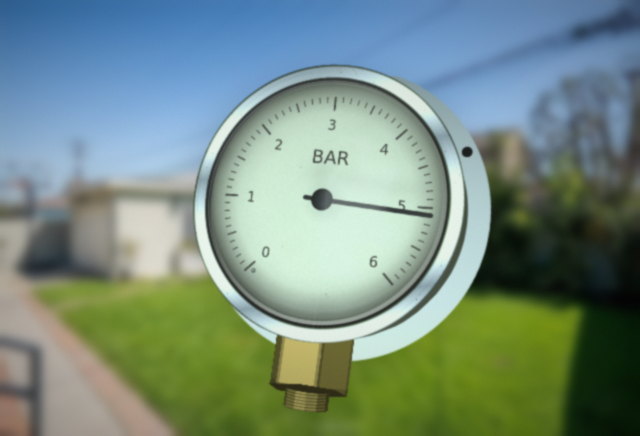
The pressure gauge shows 5.1 bar
